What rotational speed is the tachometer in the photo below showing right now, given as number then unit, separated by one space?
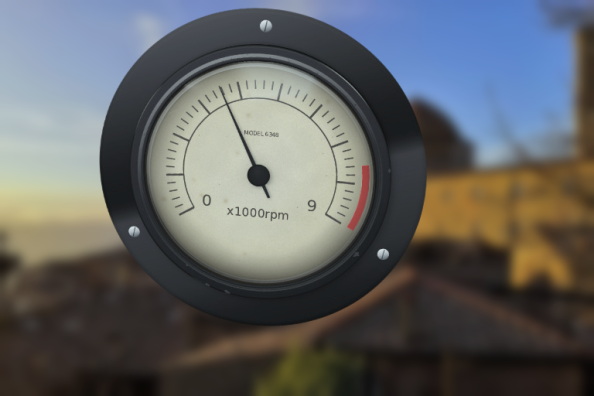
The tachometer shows 3600 rpm
